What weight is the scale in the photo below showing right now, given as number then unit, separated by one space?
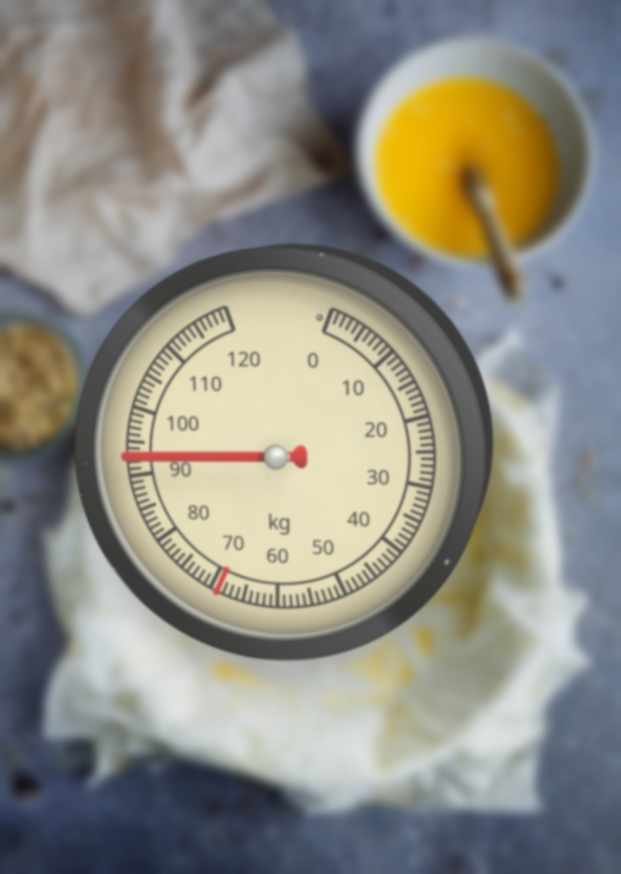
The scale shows 93 kg
